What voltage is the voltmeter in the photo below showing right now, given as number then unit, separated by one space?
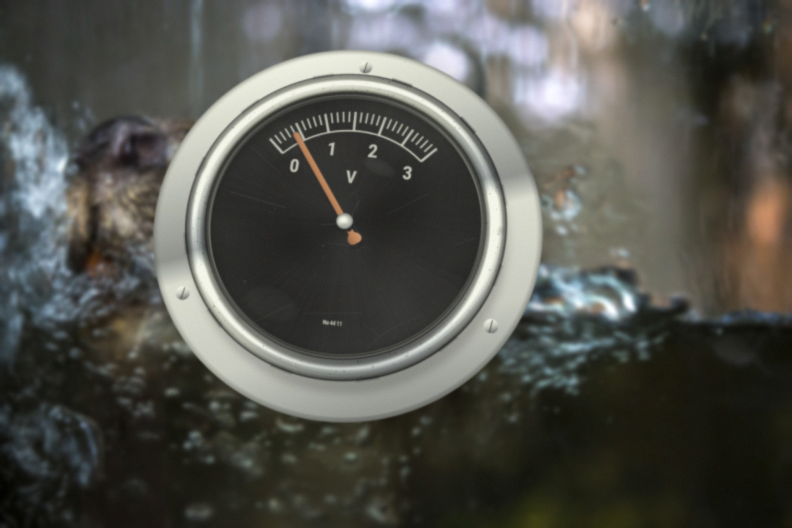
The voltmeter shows 0.4 V
